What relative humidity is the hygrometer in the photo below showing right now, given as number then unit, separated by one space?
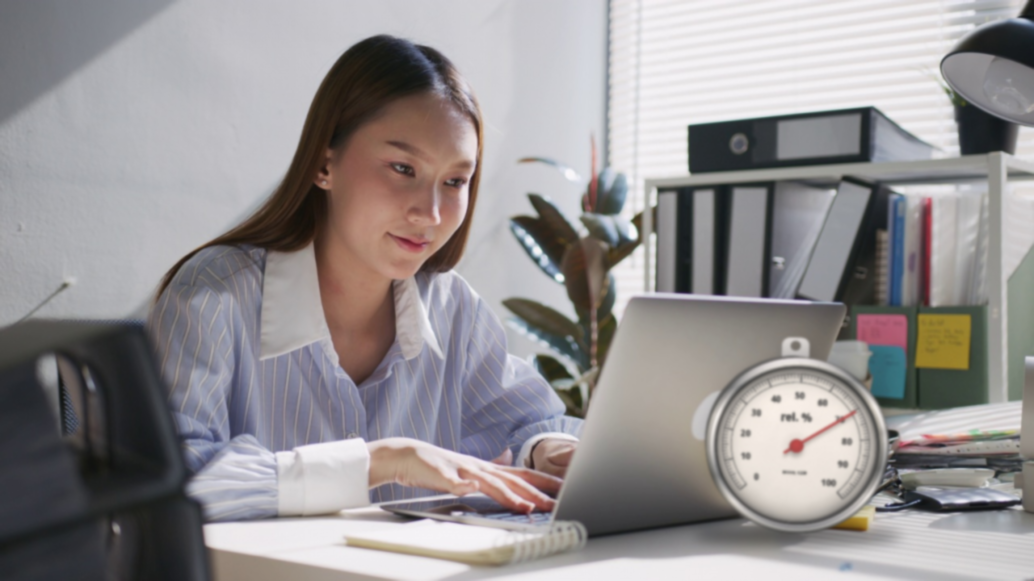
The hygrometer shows 70 %
